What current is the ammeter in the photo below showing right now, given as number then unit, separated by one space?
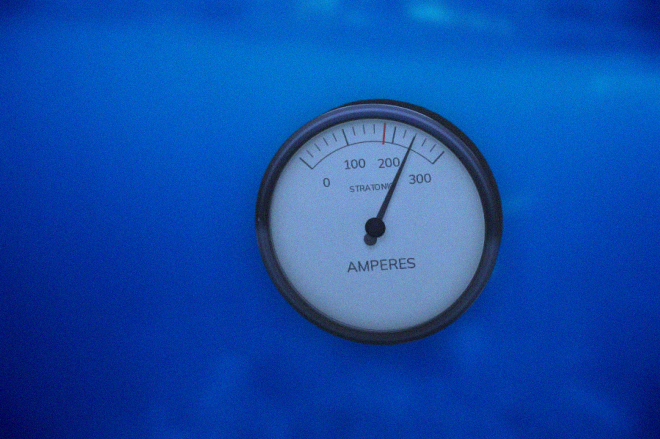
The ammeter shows 240 A
